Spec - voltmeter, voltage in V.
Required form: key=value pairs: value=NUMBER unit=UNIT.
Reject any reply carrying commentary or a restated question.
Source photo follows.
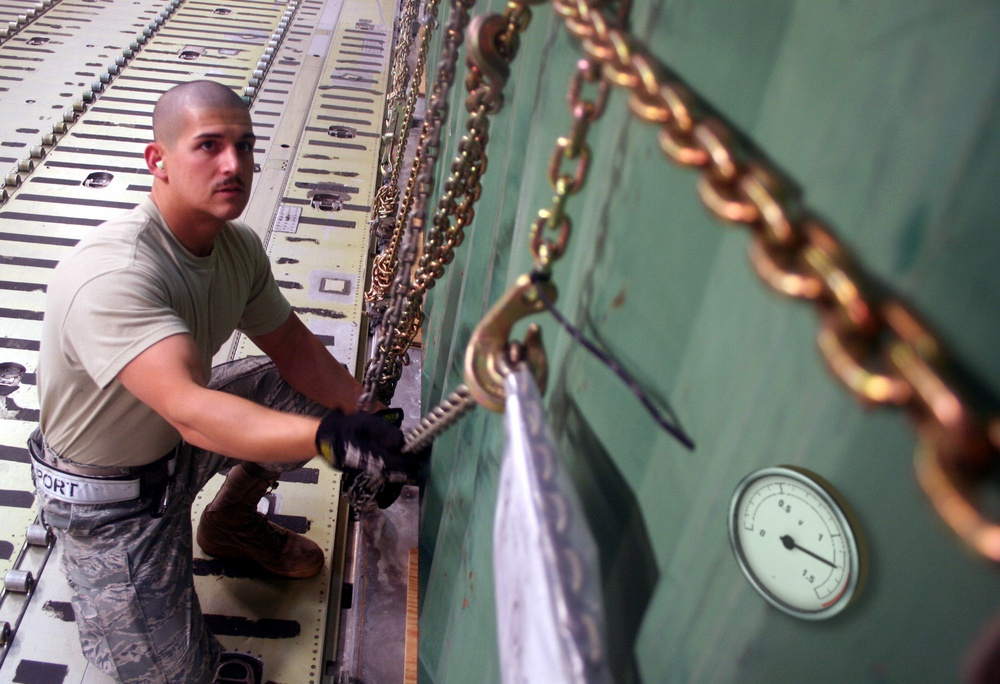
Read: value=1.2 unit=V
